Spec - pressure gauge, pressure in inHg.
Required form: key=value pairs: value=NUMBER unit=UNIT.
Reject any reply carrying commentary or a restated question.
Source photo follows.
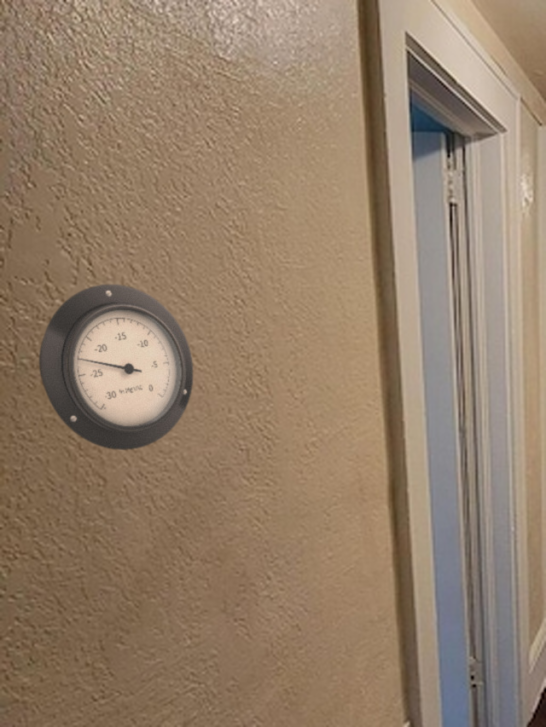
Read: value=-23 unit=inHg
